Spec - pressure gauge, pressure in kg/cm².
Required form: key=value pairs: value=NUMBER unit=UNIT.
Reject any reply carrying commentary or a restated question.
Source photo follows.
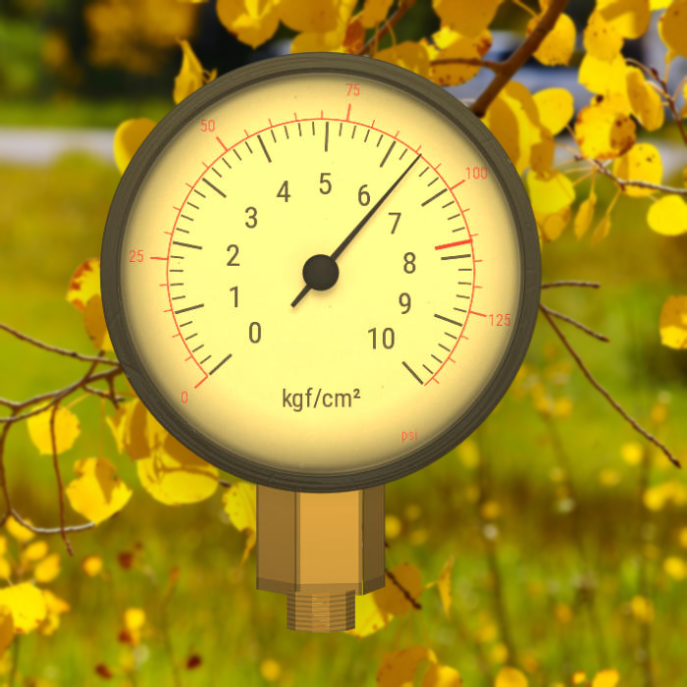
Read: value=6.4 unit=kg/cm²
